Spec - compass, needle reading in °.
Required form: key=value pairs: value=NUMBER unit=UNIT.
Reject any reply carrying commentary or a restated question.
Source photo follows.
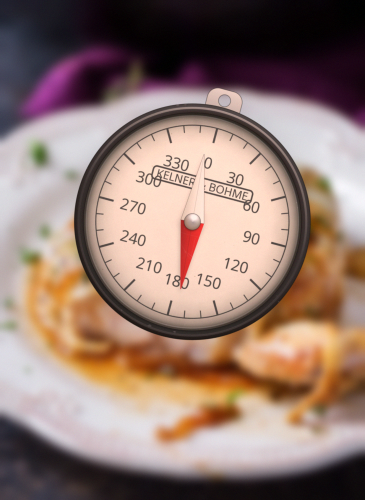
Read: value=175 unit=°
